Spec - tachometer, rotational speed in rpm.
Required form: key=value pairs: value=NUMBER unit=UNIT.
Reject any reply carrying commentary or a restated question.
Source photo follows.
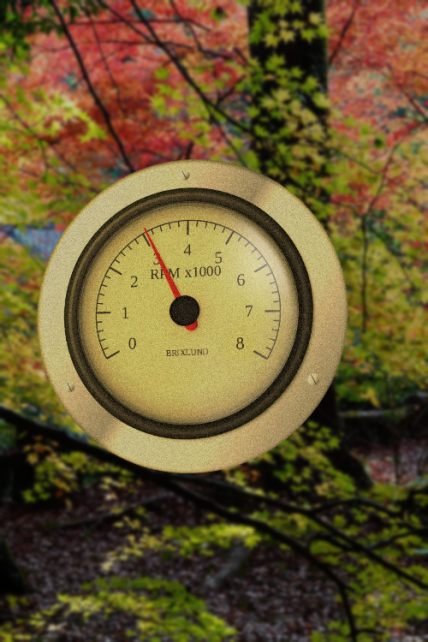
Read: value=3100 unit=rpm
